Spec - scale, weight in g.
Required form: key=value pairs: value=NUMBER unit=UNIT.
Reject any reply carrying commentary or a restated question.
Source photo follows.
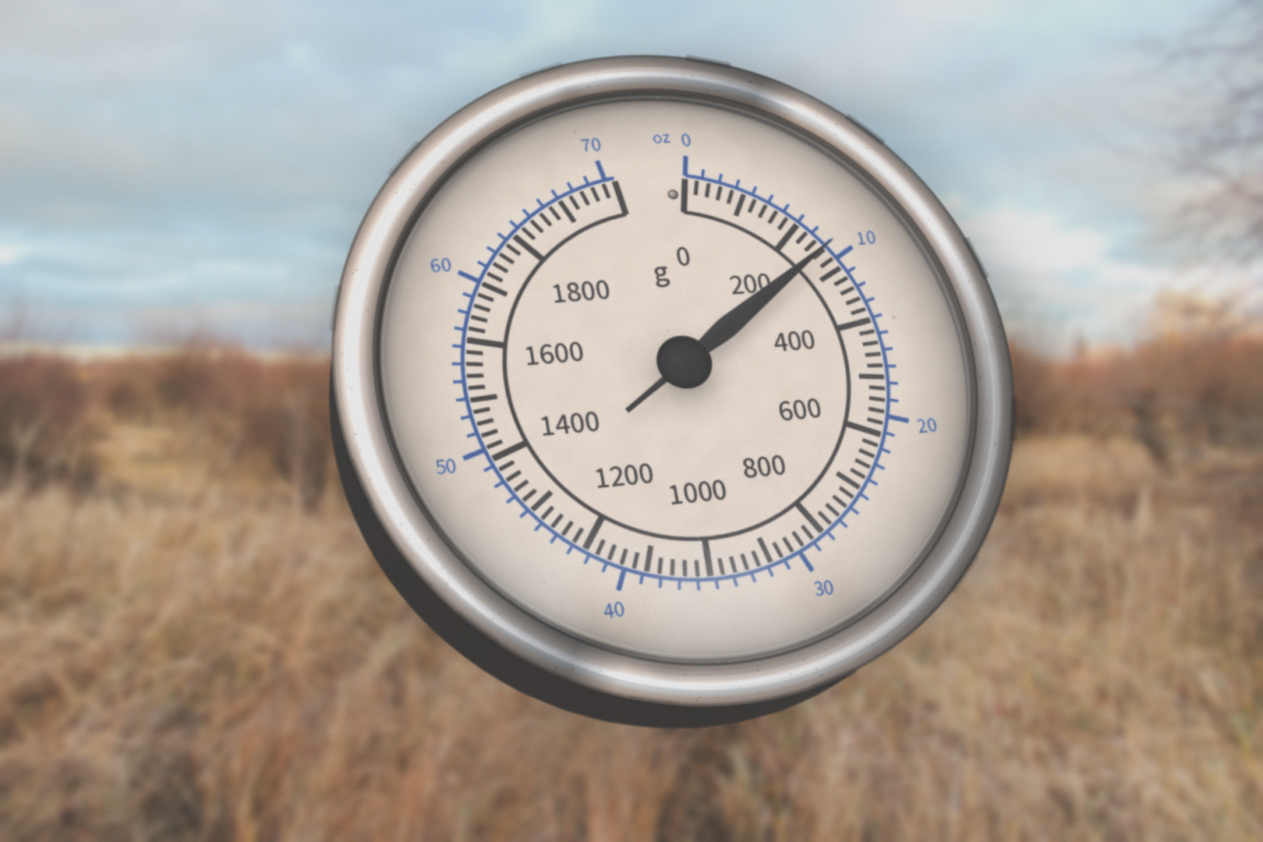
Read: value=260 unit=g
